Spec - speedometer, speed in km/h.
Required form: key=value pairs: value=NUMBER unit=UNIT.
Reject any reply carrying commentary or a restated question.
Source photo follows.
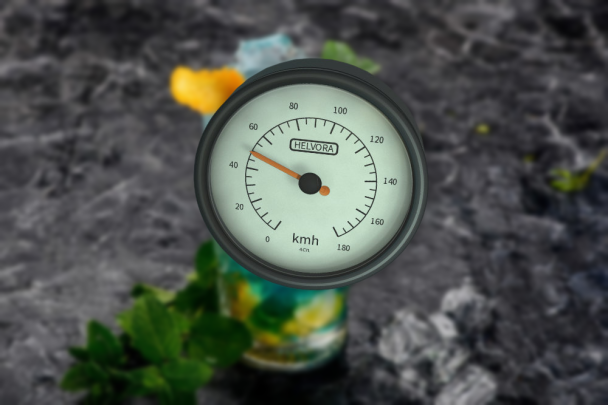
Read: value=50 unit=km/h
